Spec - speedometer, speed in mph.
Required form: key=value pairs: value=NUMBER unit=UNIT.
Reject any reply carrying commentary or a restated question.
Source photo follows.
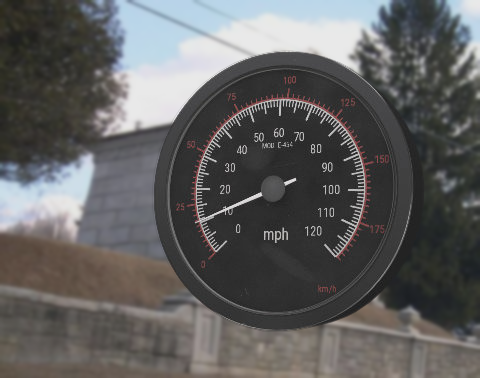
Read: value=10 unit=mph
